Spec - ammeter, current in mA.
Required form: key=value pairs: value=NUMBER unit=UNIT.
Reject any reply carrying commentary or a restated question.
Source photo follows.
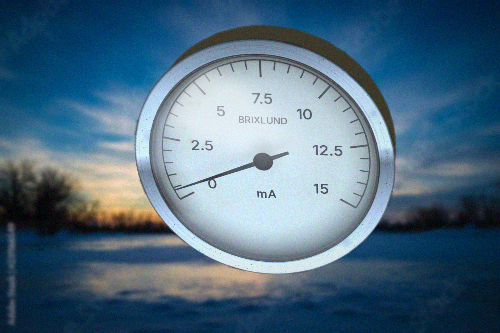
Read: value=0.5 unit=mA
